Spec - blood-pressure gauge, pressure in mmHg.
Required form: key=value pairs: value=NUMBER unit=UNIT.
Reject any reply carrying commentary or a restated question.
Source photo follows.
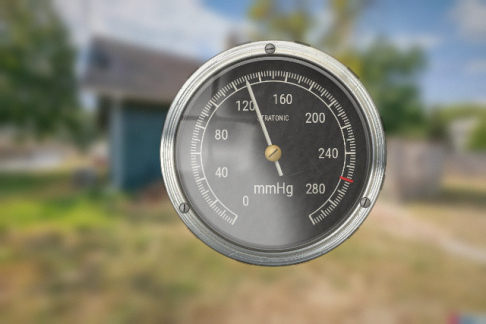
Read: value=130 unit=mmHg
